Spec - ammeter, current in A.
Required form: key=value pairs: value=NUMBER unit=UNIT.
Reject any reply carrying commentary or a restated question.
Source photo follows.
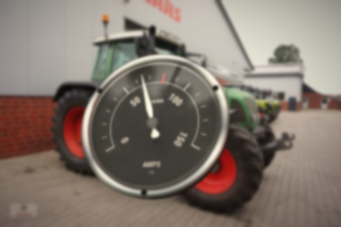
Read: value=65 unit=A
